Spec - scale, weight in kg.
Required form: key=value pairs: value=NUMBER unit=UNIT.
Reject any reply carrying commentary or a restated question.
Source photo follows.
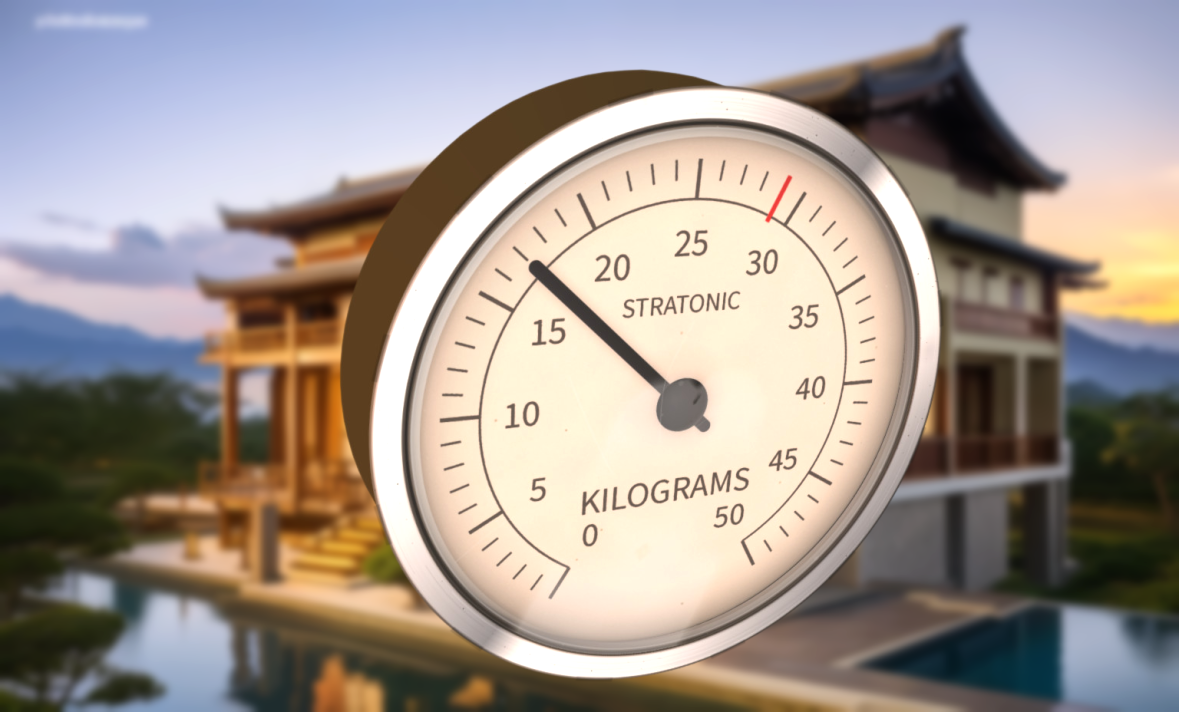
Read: value=17 unit=kg
